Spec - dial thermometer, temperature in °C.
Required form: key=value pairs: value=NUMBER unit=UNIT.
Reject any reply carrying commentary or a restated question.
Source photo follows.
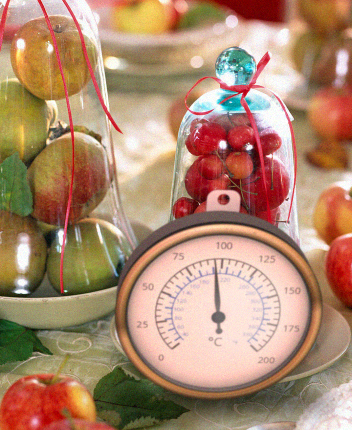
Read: value=95 unit=°C
